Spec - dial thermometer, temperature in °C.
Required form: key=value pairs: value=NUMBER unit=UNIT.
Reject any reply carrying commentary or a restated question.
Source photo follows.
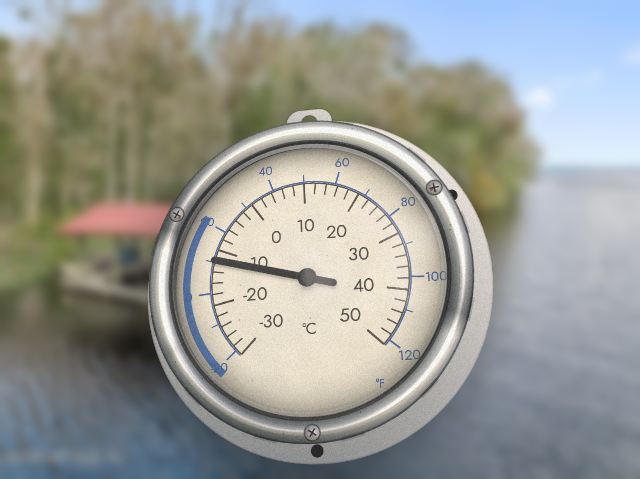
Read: value=-12 unit=°C
